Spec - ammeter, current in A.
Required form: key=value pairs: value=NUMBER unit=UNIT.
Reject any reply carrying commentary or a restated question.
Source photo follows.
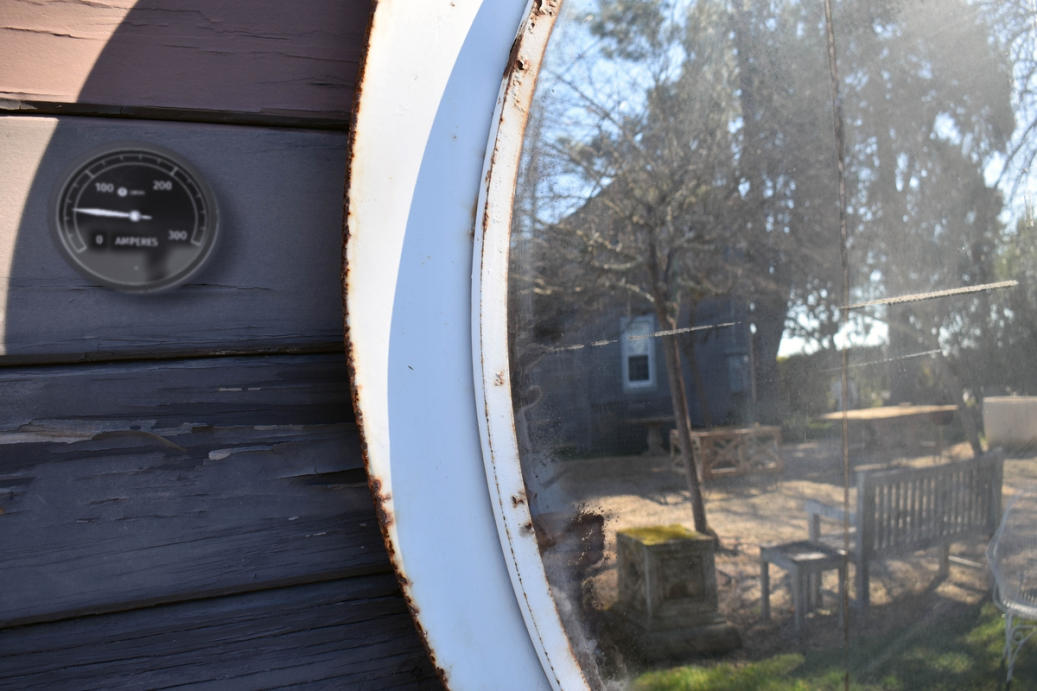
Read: value=50 unit=A
